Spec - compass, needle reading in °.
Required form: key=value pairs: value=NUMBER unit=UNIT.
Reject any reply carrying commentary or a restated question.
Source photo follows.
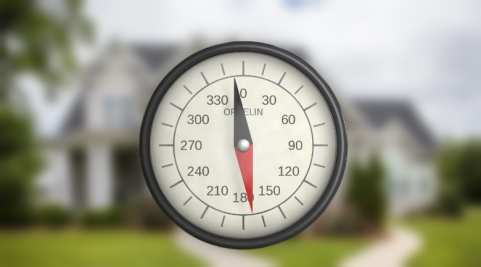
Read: value=172.5 unit=°
